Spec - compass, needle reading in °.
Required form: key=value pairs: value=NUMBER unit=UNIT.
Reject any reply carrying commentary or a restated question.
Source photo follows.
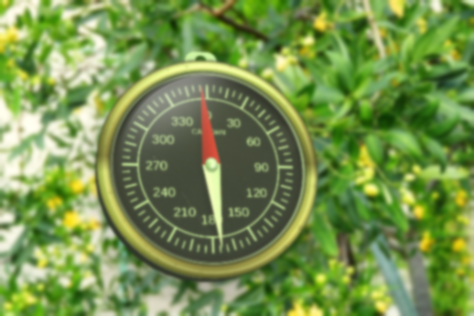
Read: value=355 unit=°
